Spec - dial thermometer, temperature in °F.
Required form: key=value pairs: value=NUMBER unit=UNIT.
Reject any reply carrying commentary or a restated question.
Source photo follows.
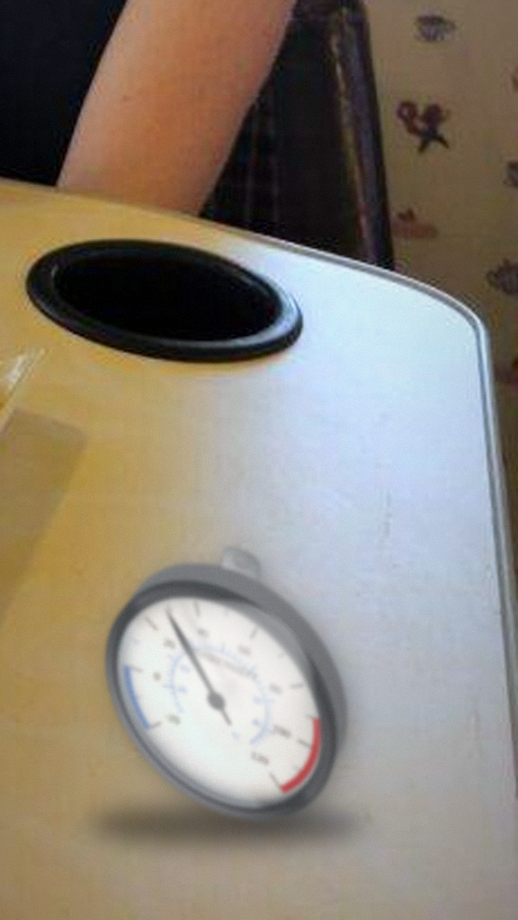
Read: value=30 unit=°F
